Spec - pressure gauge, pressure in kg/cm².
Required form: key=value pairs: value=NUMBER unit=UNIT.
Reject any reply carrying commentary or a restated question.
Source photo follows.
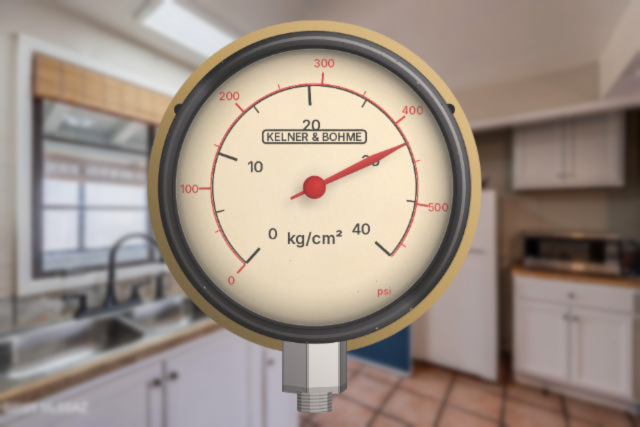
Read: value=30 unit=kg/cm²
